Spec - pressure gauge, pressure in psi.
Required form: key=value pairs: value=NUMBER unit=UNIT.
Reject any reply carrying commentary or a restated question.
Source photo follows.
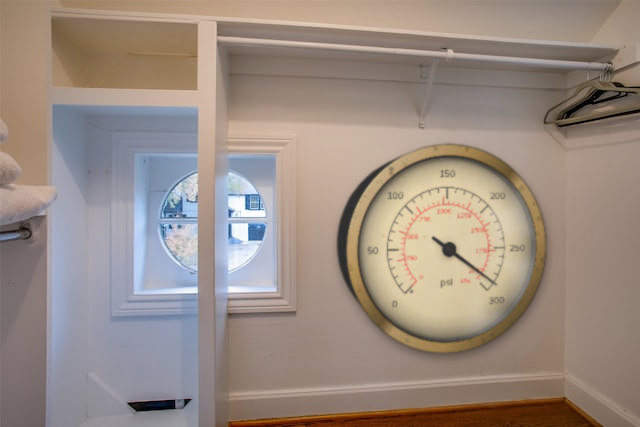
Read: value=290 unit=psi
